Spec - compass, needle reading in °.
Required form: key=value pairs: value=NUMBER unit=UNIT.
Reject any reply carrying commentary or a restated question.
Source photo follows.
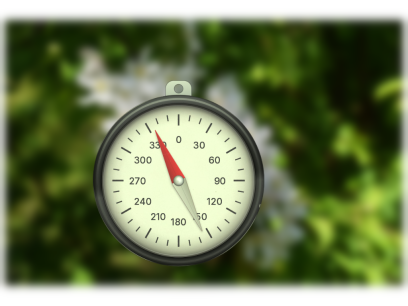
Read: value=335 unit=°
